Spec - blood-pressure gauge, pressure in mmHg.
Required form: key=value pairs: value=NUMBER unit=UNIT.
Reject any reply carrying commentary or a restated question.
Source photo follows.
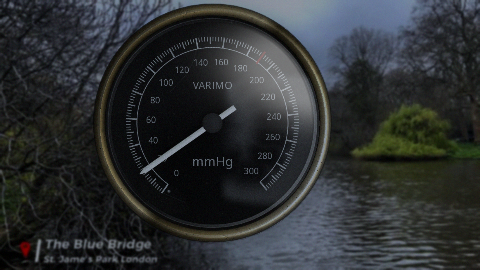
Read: value=20 unit=mmHg
